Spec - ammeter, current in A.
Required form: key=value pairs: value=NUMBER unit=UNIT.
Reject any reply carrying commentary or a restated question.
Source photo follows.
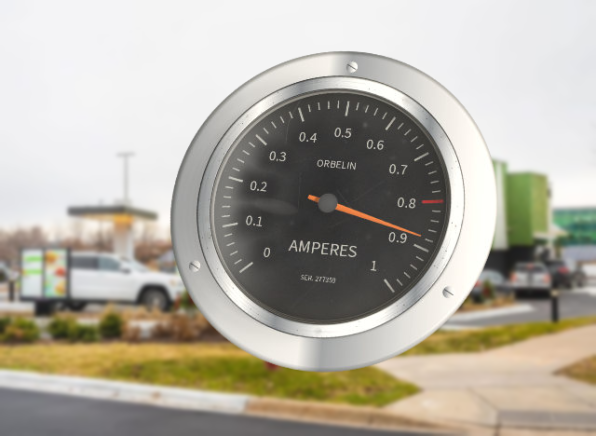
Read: value=0.88 unit=A
